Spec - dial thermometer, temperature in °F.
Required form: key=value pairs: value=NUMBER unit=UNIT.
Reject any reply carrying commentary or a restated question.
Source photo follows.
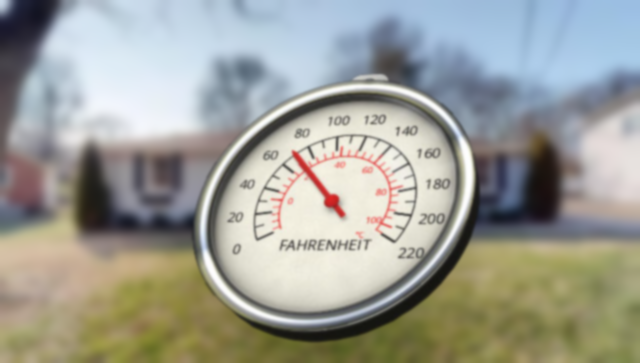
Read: value=70 unit=°F
